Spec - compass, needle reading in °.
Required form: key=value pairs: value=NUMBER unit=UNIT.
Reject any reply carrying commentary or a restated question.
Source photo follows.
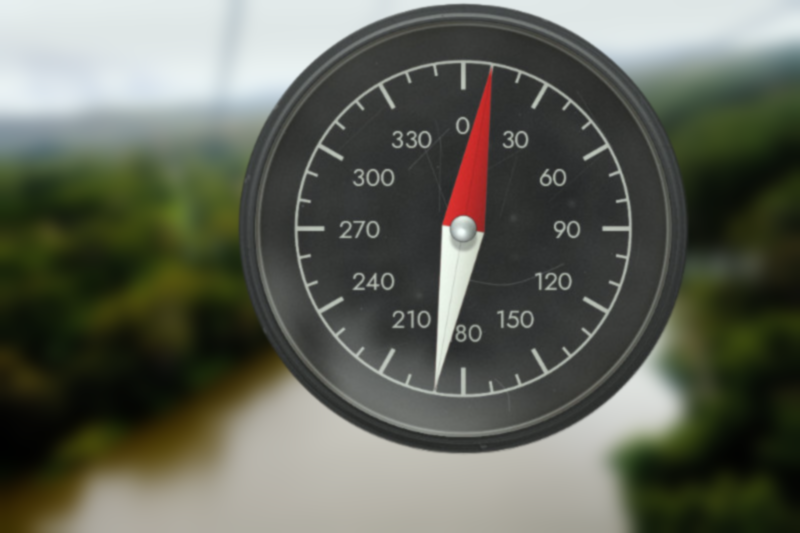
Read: value=10 unit=°
